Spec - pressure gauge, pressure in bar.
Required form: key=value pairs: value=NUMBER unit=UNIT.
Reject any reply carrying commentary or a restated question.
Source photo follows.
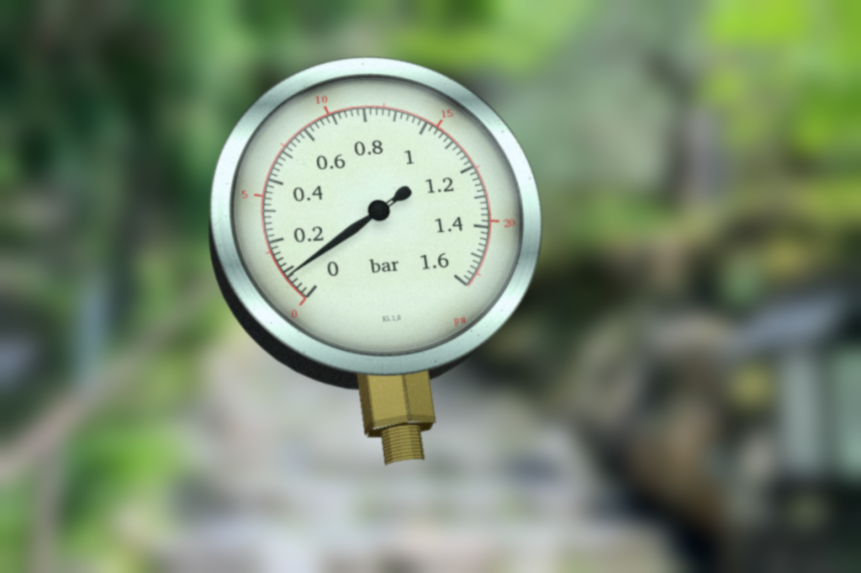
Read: value=0.08 unit=bar
